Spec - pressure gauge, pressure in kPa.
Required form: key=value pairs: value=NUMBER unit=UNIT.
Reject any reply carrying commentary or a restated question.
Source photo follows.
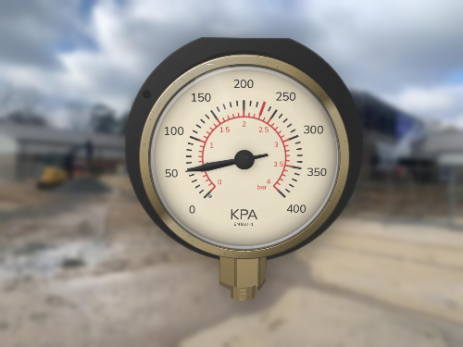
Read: value=50 unit=kPa
